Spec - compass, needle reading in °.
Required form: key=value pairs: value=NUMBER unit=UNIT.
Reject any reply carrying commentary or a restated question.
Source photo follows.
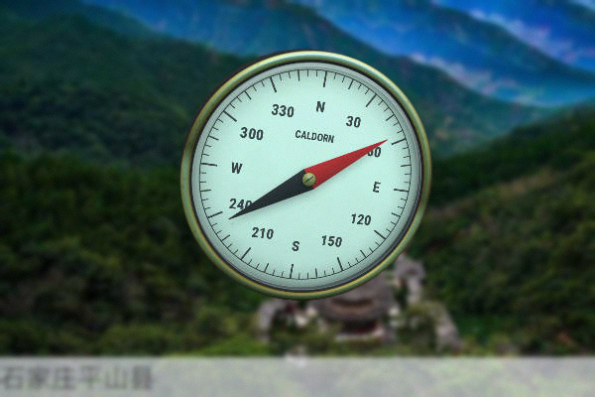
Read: value=55 unit=°
